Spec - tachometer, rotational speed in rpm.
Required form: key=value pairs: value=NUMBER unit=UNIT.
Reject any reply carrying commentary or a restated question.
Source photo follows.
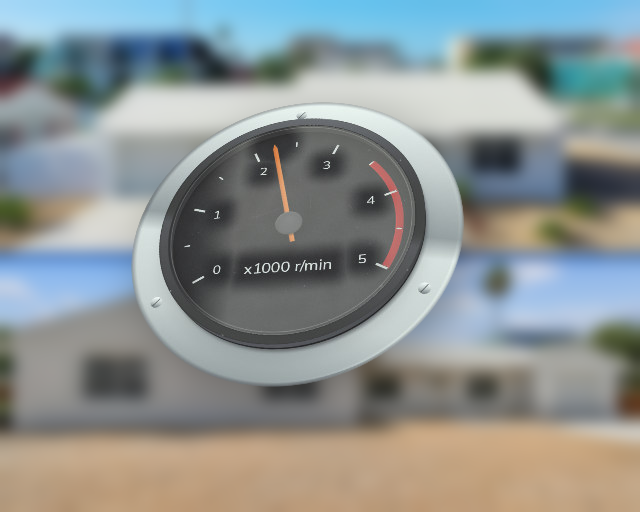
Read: value=2250 unit=rpm
